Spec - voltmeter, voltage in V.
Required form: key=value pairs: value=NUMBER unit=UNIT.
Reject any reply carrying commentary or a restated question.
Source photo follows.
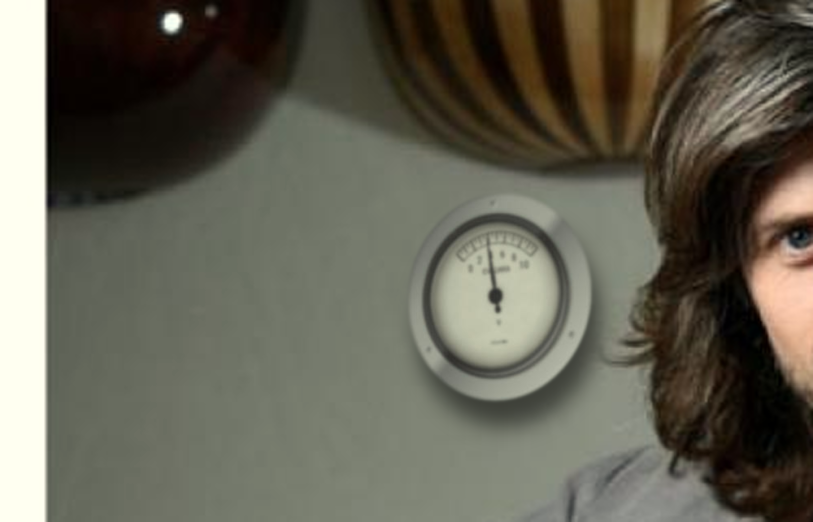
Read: value=4 unit=V
